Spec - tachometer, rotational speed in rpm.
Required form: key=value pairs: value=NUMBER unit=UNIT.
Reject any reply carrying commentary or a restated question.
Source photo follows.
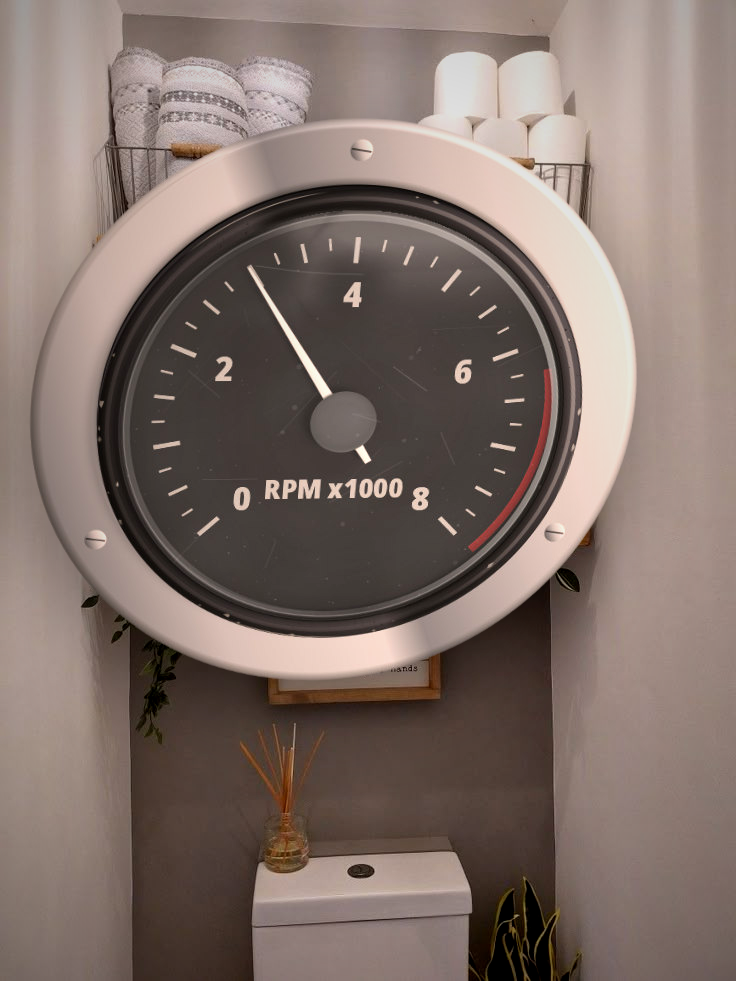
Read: value=3000 unit=rpm
